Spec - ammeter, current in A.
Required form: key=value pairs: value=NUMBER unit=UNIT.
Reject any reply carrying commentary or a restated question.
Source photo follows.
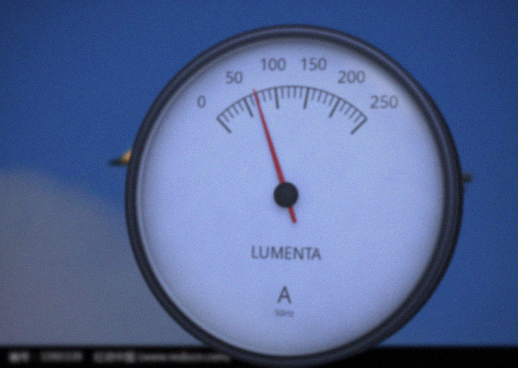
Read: value=70 unit=A
